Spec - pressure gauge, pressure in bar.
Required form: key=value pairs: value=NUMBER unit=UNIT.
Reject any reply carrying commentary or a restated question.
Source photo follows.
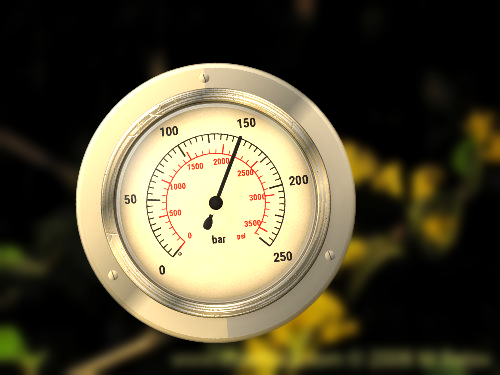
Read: value=150 unit=bar
